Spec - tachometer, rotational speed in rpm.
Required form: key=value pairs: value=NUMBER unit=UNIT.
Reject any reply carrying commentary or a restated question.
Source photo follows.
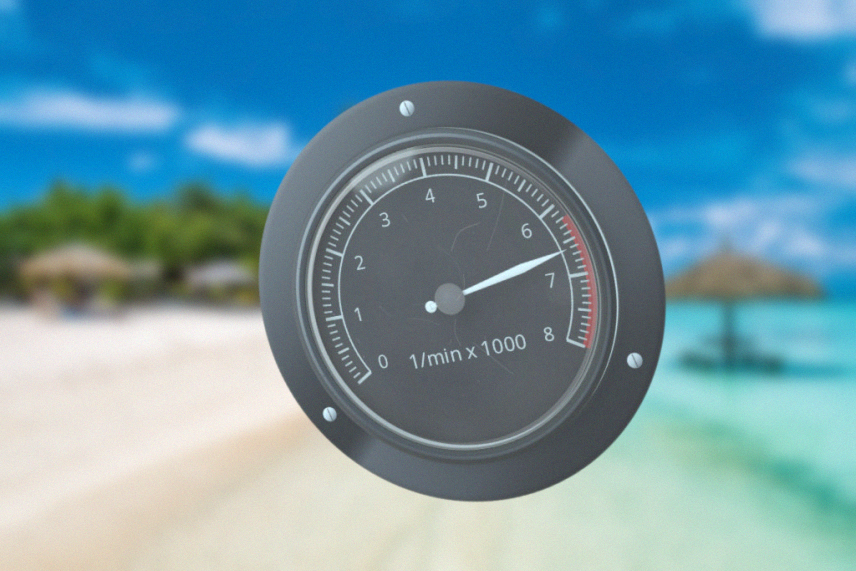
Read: value=6600 unit=rpm
